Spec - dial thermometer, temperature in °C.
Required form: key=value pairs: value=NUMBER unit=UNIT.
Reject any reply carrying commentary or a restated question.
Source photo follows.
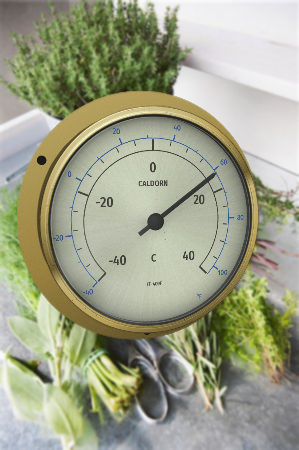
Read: value=16 unit=°C
